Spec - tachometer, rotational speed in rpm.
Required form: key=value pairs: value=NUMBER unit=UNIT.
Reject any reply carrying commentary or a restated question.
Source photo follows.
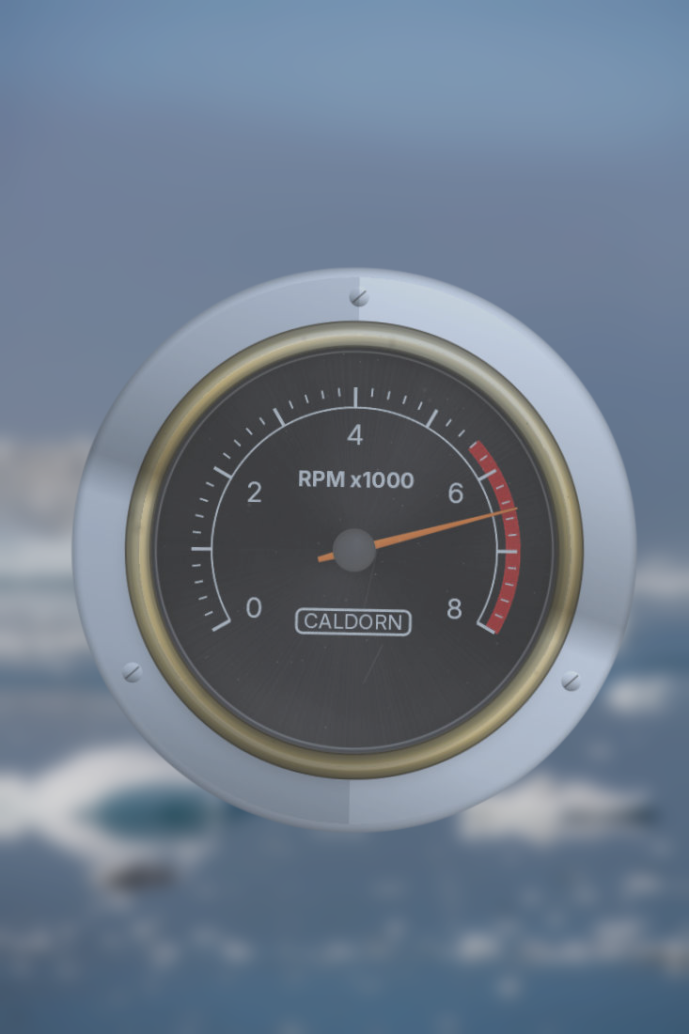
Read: value=6500 unit=rpm
